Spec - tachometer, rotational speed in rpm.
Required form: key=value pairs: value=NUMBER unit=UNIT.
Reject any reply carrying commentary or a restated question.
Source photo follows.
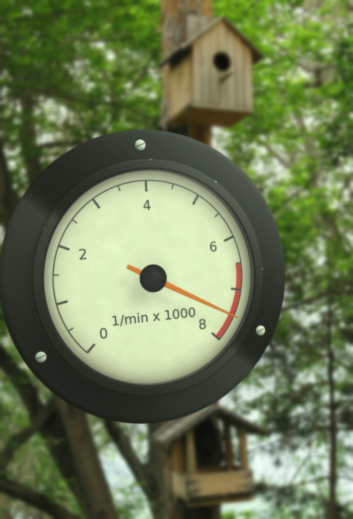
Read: value=7500 unit=rpm
